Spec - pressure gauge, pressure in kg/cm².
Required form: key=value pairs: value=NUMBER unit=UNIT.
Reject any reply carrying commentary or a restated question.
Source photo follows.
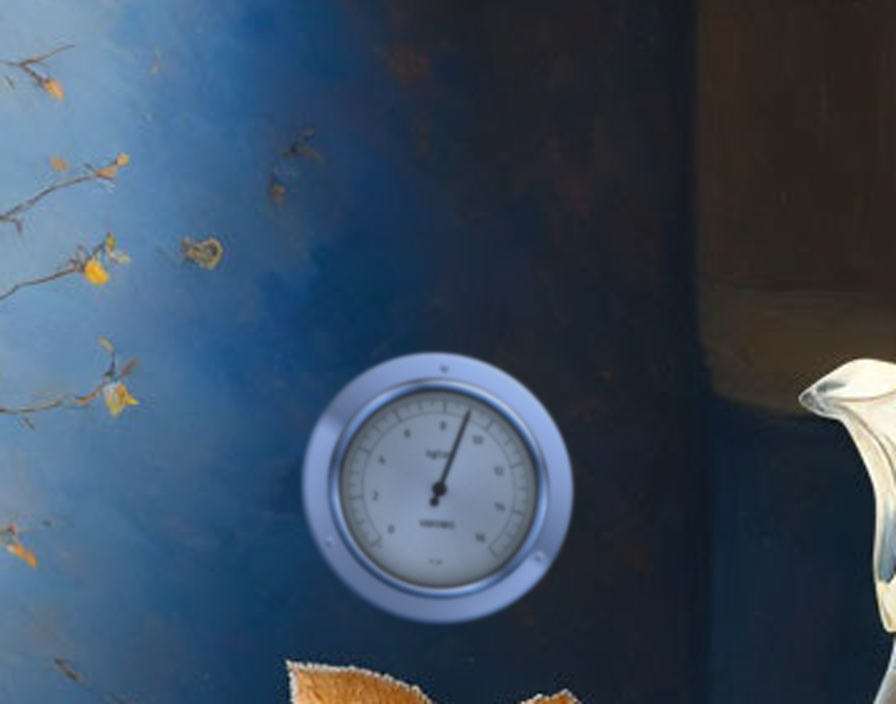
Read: value=9 unit=kg/cm²
